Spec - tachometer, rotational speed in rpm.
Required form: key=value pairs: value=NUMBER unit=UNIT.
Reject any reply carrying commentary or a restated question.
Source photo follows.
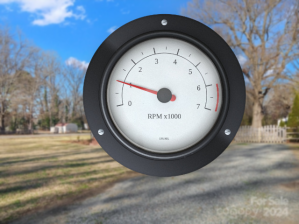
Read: value=1000 unit=rpm
